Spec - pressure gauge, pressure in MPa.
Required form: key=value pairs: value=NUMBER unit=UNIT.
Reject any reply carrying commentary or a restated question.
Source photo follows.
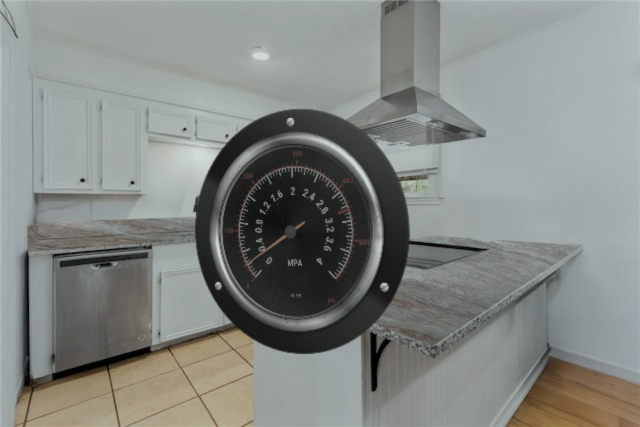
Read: value=0.2 unit=MPa
